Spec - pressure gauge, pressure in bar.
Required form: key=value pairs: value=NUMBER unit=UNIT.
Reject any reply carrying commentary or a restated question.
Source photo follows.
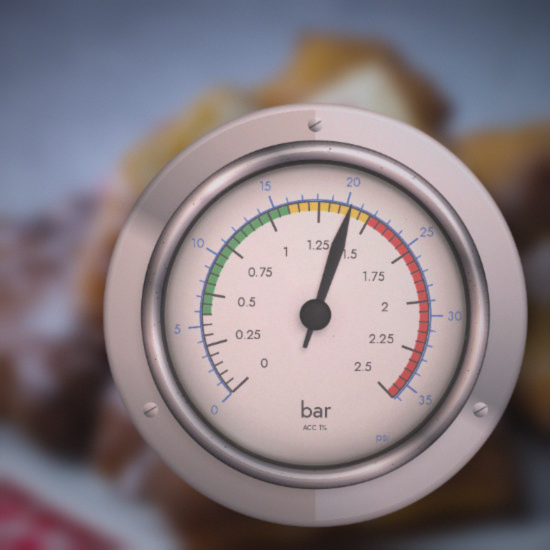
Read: value=1.4 unit=bar
